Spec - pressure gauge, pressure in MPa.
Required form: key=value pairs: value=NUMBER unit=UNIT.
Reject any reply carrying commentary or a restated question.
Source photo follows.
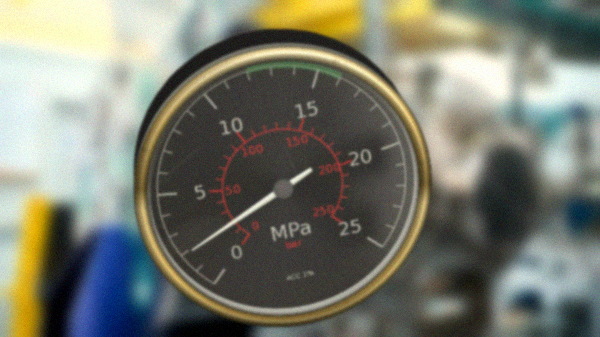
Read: value=2 unit=MPa
